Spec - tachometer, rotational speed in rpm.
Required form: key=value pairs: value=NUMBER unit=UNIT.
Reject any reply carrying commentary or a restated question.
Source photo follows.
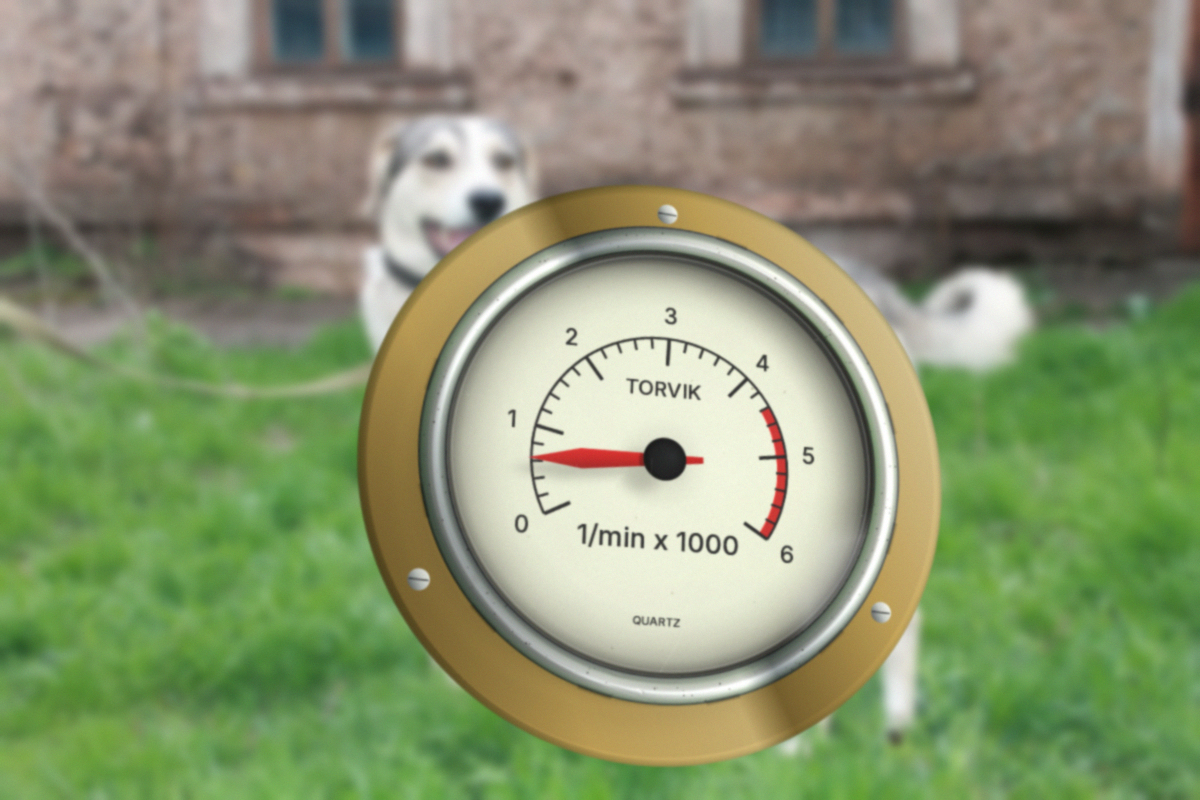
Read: value=600 unit=rpm
